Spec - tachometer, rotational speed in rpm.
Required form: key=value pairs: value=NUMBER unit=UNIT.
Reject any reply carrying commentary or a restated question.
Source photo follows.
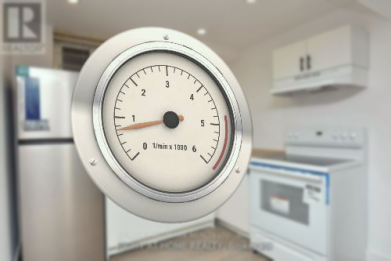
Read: value=700 unit=rpm
